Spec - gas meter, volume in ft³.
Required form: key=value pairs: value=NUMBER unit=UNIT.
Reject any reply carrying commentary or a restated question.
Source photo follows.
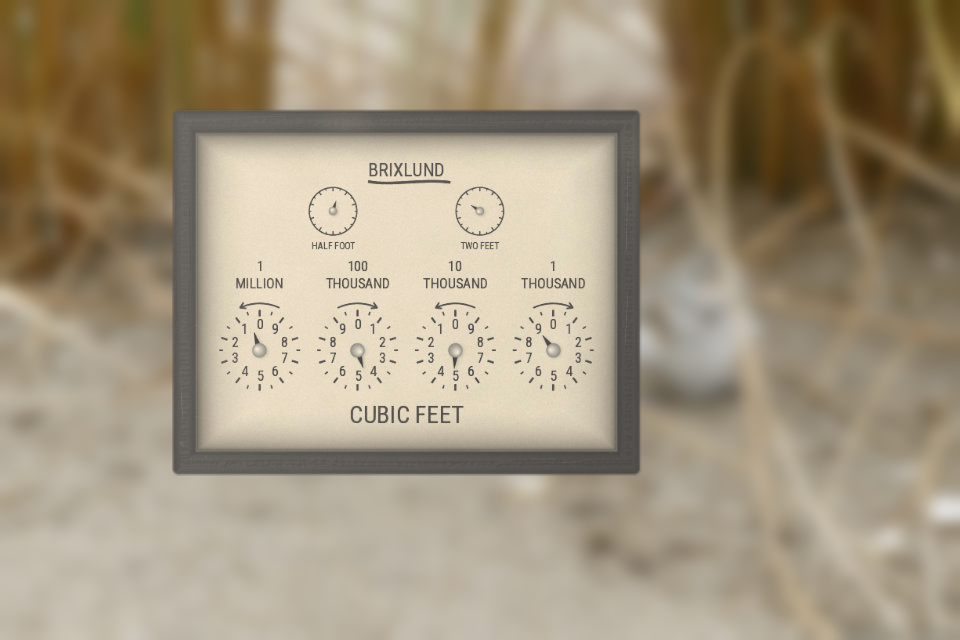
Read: value=44900 unit=ft³
